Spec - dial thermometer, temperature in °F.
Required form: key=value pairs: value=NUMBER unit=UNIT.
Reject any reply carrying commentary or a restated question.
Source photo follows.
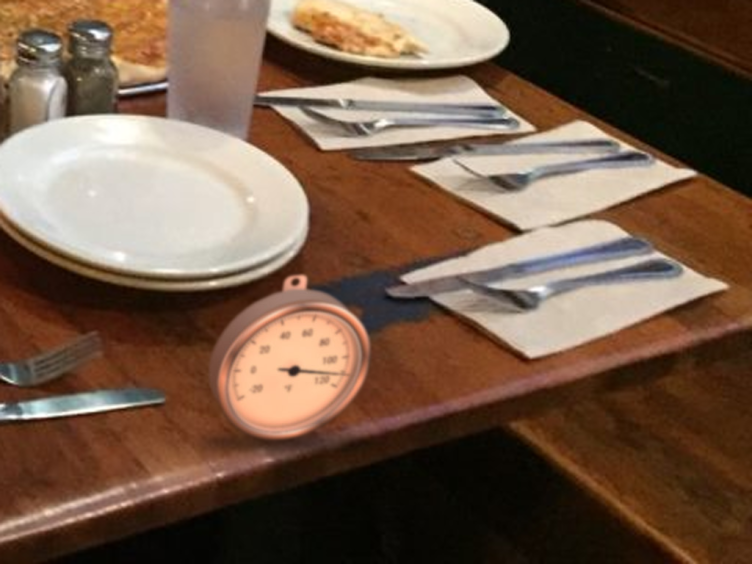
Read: value=110 unit=°F
